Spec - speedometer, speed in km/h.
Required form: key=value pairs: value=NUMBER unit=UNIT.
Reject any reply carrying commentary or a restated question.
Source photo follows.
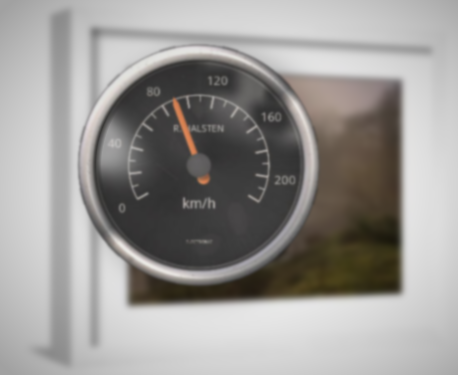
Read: value=90 unit=km/h
